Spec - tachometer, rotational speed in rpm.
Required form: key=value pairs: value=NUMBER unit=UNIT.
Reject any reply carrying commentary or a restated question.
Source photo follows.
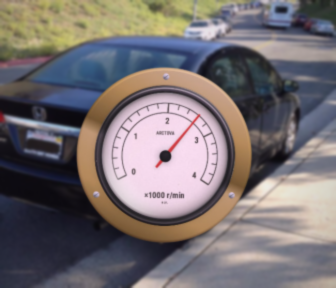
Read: value=2600 unit=rpm
